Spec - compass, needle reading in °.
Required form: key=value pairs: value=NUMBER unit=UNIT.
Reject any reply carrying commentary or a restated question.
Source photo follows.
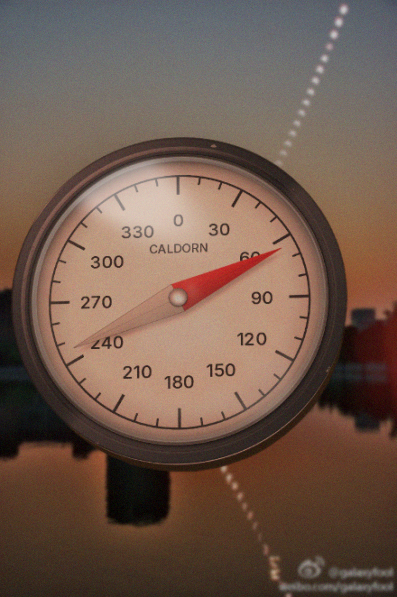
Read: value=65 unit=°
